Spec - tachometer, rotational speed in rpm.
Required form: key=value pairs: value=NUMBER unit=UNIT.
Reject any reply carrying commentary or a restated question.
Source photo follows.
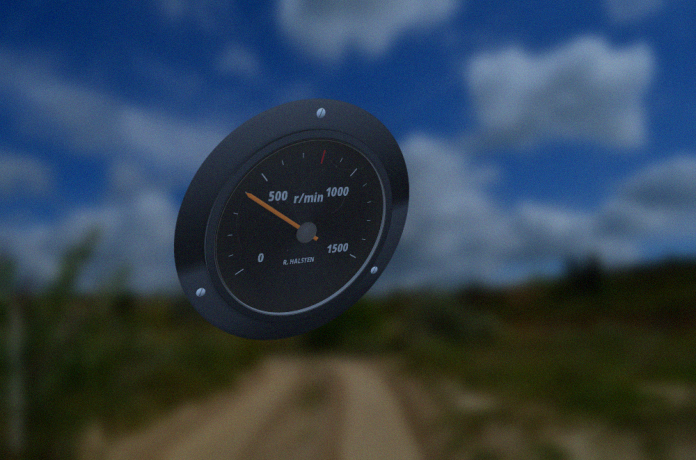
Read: value=400 unit=rpm
